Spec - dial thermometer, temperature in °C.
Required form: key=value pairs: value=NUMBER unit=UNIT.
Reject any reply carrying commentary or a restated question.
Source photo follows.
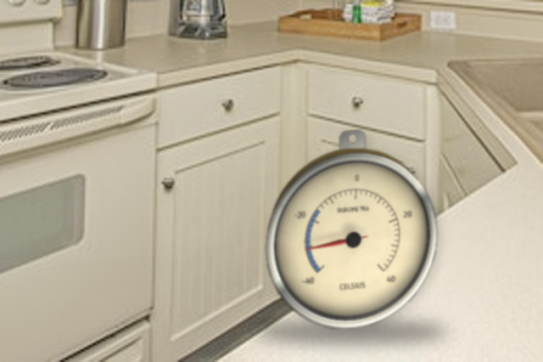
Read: value=-30 unit=°C
